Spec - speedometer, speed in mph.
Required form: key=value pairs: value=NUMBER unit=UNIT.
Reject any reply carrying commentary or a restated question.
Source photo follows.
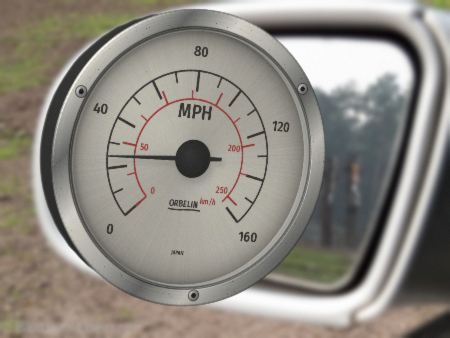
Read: value=25 unit=mph
